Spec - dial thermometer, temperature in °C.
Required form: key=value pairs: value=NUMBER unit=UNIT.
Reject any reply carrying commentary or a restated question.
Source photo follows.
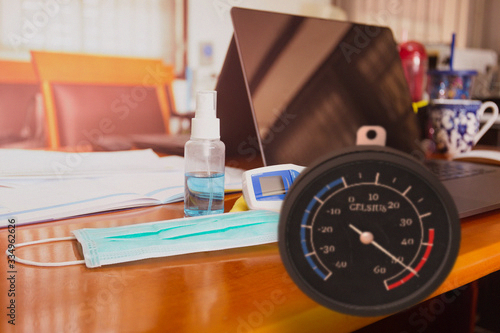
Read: value=50 unit=°C
